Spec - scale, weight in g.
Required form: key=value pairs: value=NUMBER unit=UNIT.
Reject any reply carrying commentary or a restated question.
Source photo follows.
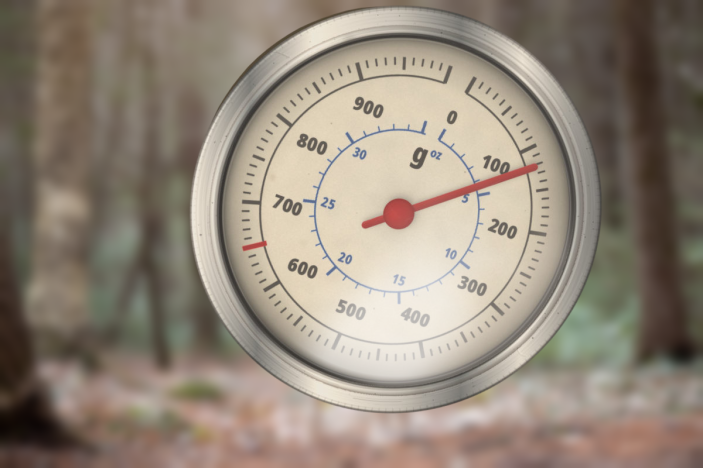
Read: value=120 unit=g
